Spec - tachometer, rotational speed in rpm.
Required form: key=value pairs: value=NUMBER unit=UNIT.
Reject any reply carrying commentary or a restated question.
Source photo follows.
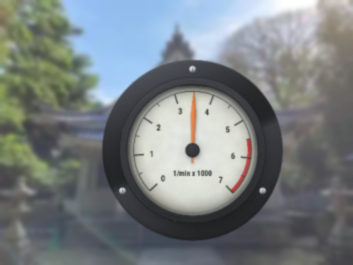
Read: value=3500 unit=rpm
